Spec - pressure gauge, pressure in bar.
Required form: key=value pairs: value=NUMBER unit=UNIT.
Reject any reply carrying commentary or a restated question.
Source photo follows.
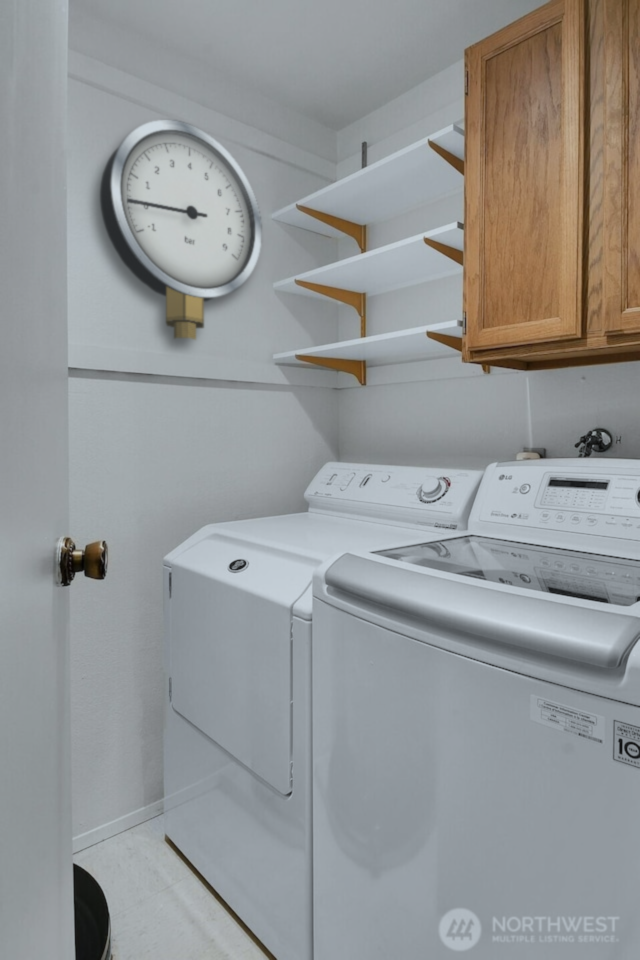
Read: value=0 unit=bar
